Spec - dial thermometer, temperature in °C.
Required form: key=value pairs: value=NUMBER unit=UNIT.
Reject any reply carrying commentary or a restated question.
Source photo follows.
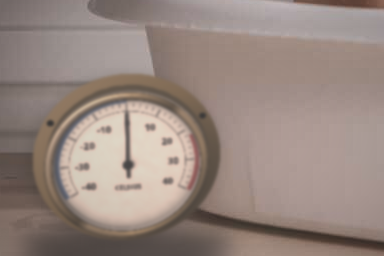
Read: value=0 unit=°C
